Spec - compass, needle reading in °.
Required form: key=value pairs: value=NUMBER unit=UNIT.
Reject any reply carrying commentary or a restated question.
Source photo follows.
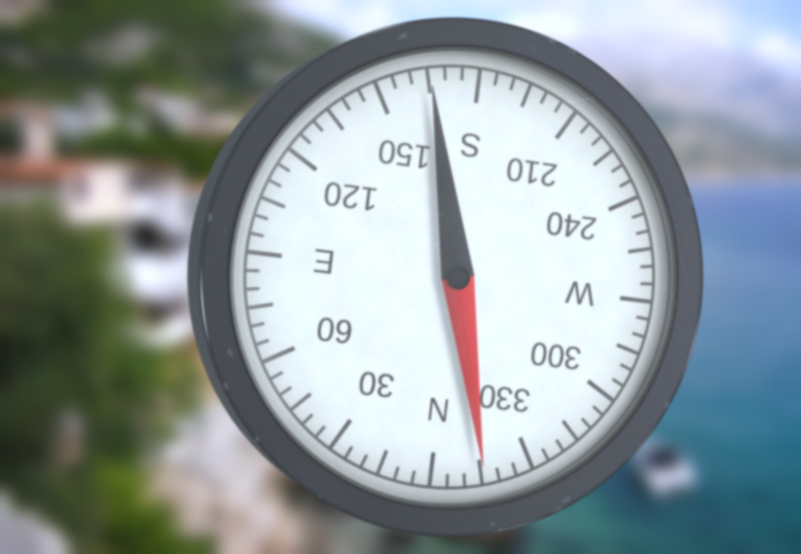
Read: value=345 unit=°
